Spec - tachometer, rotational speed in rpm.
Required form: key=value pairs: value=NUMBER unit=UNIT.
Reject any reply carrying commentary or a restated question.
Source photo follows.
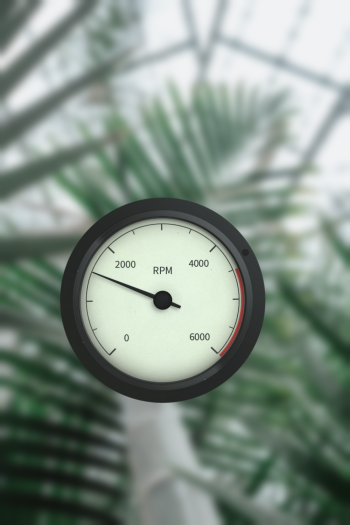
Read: value=1500 unit=rpm
